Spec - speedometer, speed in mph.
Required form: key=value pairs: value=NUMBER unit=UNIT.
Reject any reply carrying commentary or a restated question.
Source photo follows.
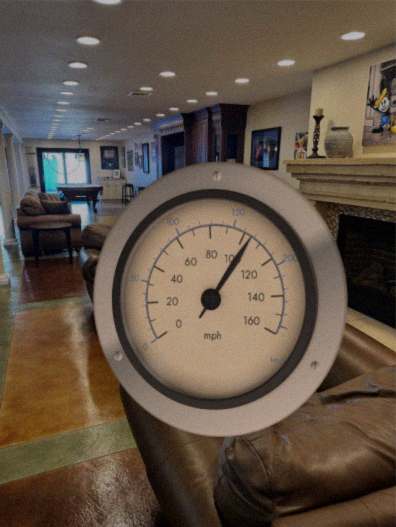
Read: value=105 unit=mph
